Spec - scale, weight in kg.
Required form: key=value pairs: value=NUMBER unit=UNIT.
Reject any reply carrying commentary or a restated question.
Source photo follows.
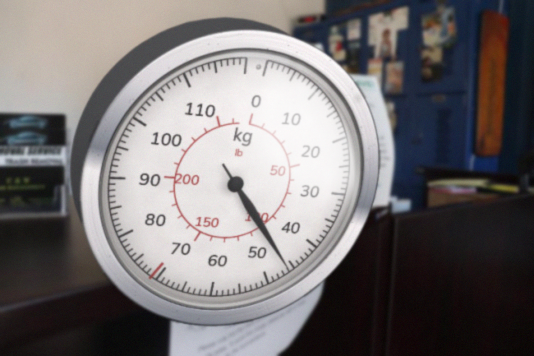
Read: value=46 unit=kg
